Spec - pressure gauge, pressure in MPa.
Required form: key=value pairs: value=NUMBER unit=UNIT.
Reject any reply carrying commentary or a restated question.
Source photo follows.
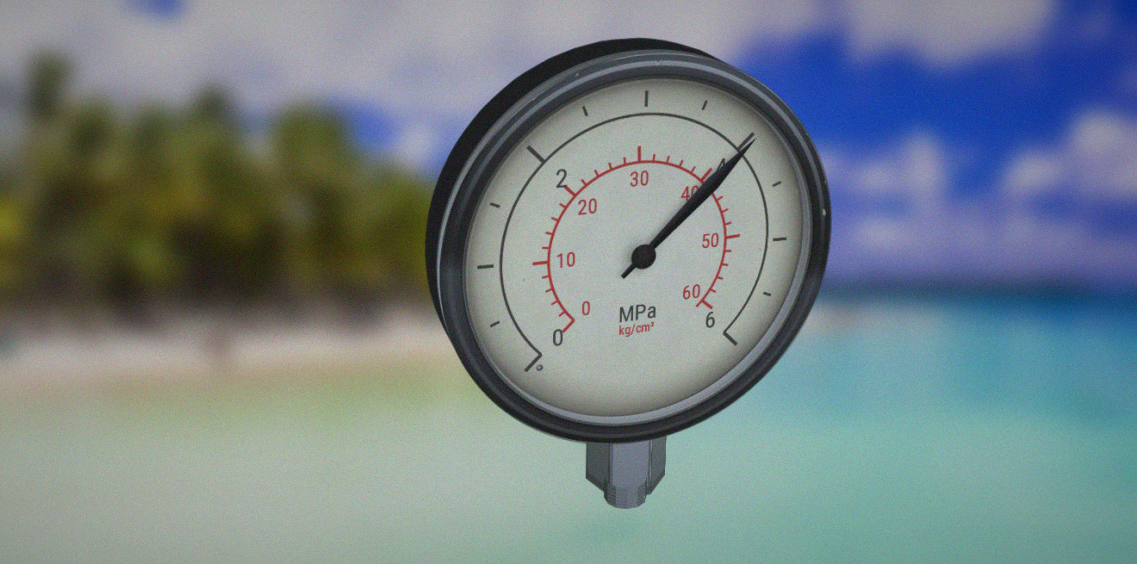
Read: value=4 unit=MPa
